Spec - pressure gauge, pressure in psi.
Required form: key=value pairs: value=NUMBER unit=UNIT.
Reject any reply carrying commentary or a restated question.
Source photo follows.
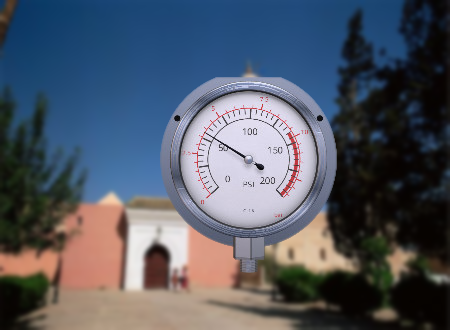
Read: value=55 unit=psi
